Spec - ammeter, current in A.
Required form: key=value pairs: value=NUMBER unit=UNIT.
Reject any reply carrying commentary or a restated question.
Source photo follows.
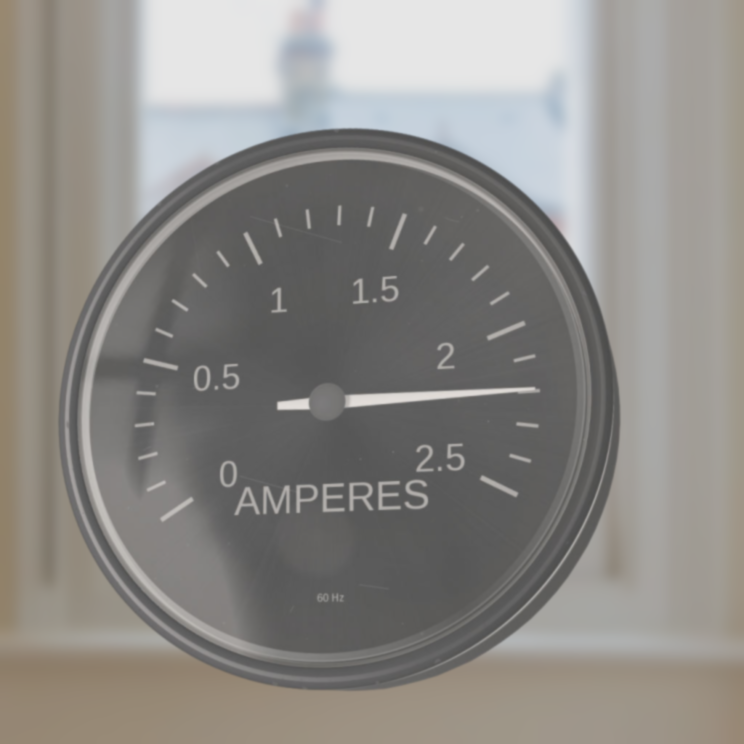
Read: value=2.2 unit=A
